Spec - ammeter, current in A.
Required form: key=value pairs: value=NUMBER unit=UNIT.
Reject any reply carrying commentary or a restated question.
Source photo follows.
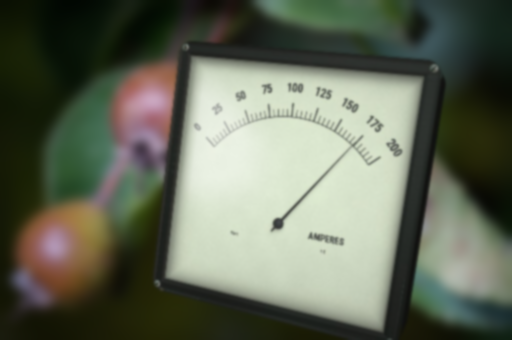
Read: value=175 unit=A
